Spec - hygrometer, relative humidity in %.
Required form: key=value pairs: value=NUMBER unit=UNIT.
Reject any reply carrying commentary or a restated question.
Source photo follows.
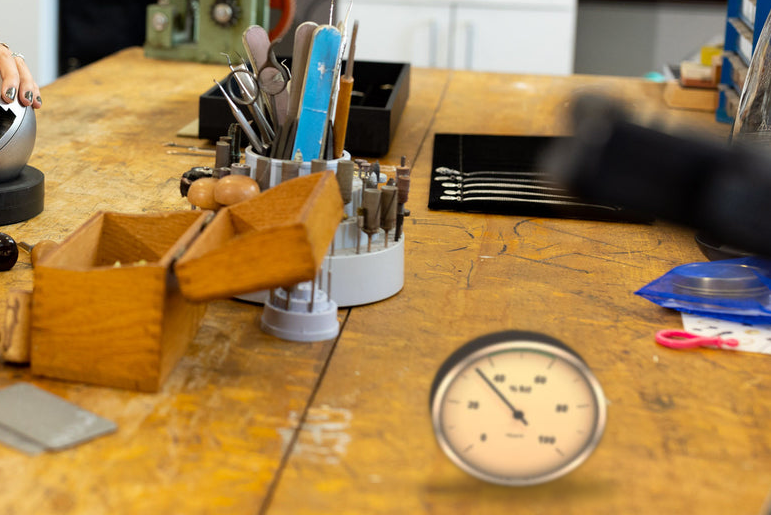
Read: value=35 unit=%
